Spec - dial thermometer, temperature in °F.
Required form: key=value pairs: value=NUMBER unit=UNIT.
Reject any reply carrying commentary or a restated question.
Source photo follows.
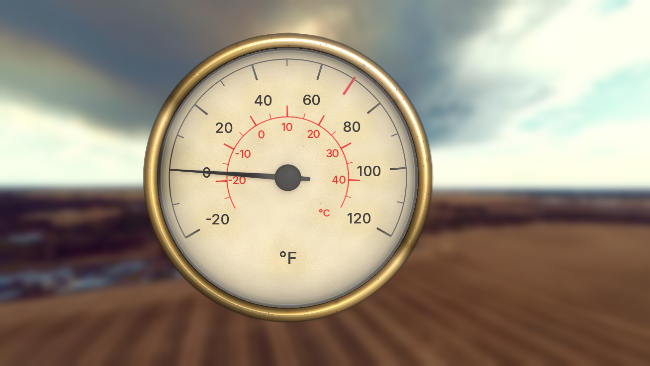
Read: value=0 unit=°F
